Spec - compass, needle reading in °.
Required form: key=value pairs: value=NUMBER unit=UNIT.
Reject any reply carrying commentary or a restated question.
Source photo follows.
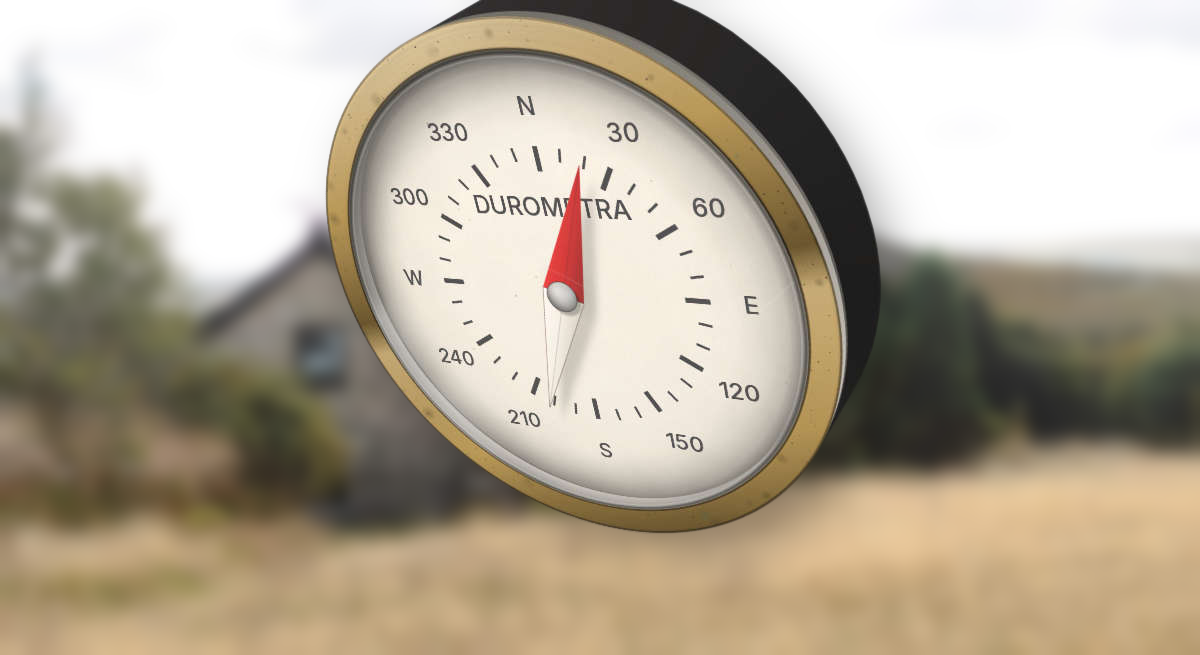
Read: value=20 unit=°
